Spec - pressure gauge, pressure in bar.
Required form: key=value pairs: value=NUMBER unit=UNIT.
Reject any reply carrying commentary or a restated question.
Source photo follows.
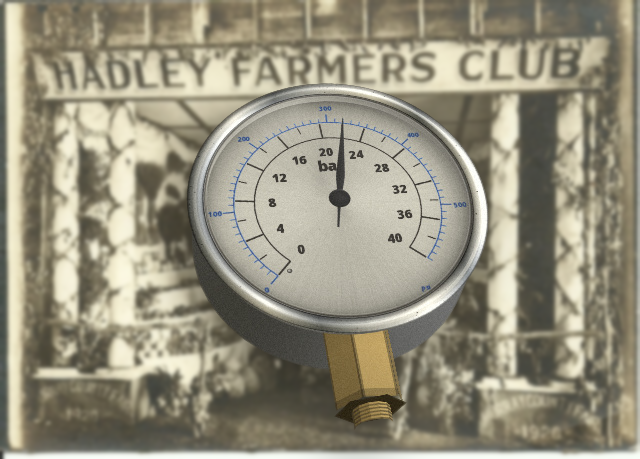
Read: value=22 unit=bar
